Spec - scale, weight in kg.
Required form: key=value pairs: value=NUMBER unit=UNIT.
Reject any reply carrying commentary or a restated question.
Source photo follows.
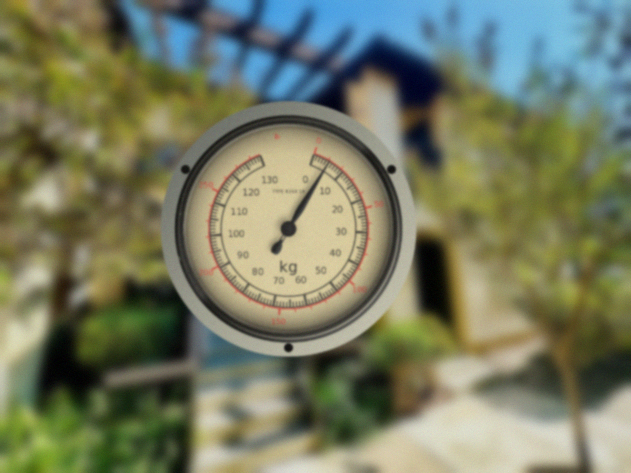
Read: value=5 unit=kg
